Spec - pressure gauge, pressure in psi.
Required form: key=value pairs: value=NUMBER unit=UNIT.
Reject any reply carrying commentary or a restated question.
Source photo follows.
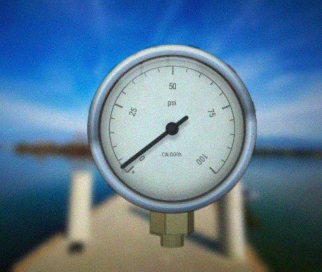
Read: value=2.5 unit=psi
